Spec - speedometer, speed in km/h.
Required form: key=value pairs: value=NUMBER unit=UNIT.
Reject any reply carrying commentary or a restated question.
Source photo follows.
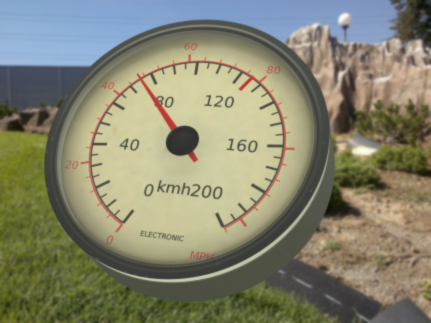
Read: value=75 unit=km/h
